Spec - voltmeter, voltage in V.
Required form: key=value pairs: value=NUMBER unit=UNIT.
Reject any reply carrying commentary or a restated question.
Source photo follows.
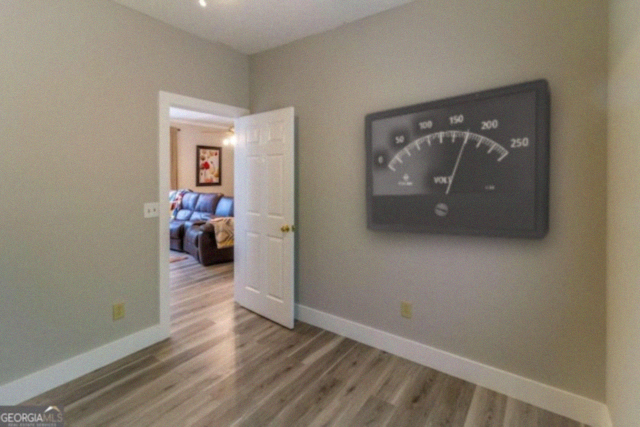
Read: value=175 unit=V
